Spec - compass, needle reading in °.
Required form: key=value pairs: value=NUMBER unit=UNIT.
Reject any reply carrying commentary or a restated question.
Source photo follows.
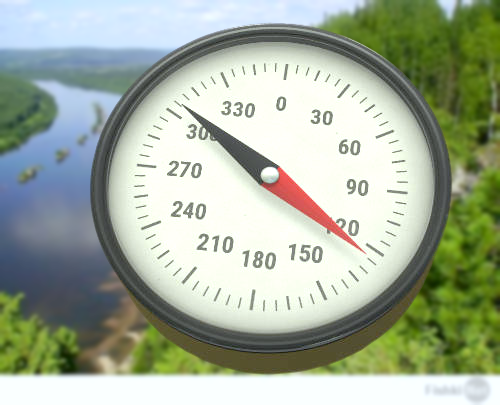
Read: value=125 unit=°
